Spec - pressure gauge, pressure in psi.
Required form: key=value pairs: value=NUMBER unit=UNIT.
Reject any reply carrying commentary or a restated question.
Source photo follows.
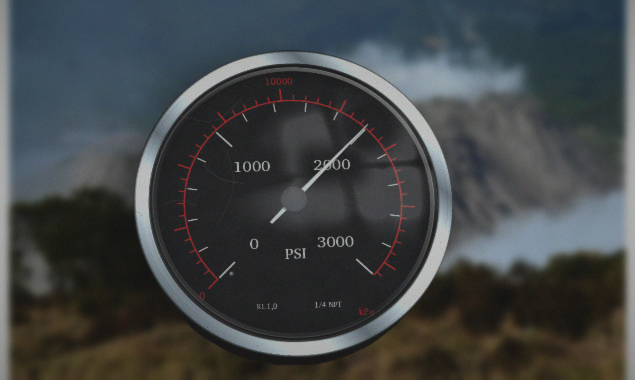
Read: value=2000 unit=psi
